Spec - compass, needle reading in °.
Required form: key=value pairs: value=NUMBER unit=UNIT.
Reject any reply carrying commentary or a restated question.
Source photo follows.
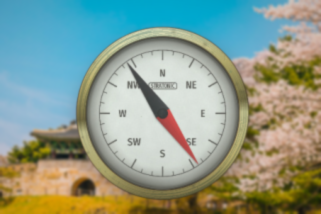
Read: value=145 unit=°
